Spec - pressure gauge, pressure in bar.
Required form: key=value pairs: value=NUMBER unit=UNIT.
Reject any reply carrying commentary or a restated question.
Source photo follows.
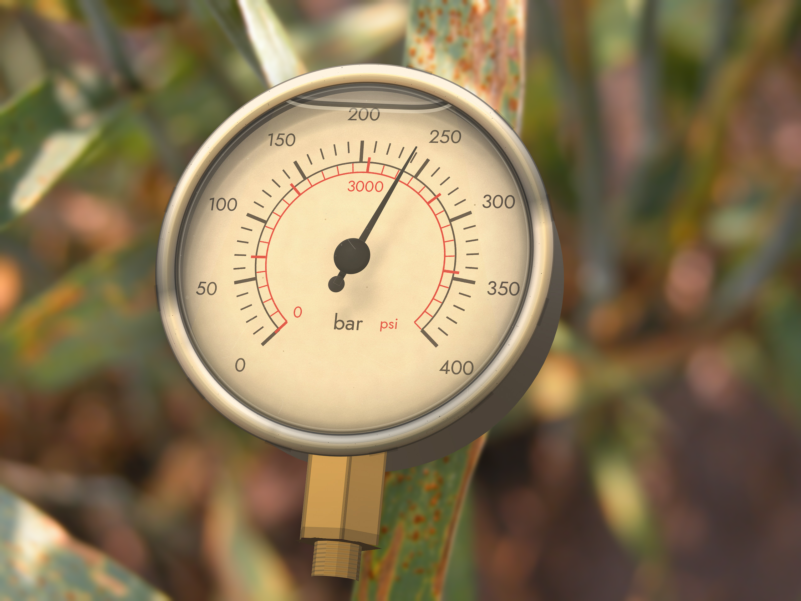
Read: value=240 unit=bar
